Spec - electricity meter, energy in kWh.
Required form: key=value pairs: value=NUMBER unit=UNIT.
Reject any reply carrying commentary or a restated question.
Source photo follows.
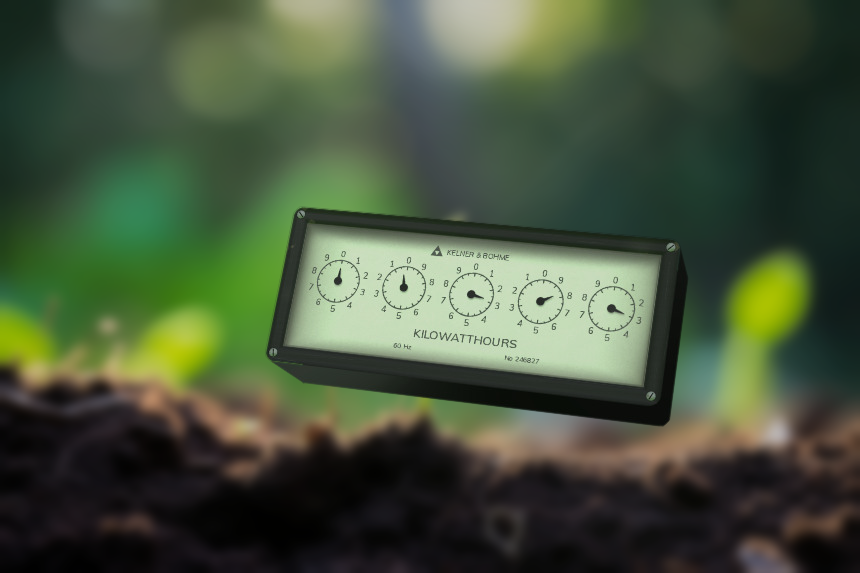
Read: value=283 unit=kWh
